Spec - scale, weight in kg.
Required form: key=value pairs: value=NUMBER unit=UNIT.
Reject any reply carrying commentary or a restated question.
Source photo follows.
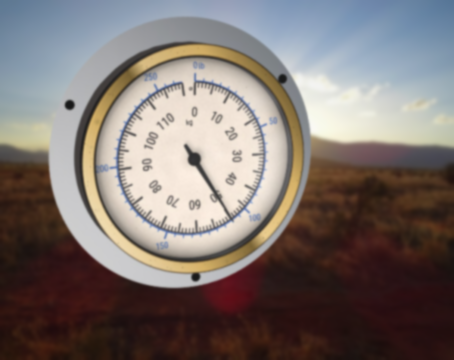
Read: value=50 unit=kg
